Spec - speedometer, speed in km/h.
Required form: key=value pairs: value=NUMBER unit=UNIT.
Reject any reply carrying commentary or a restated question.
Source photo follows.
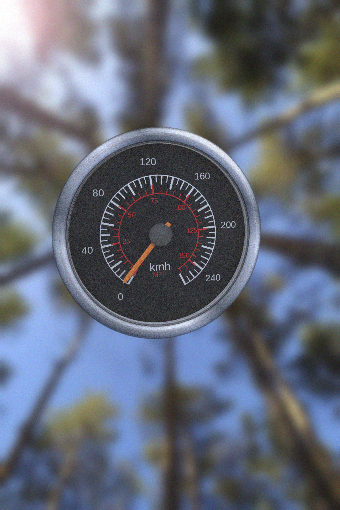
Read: value=5 unit=km/h
